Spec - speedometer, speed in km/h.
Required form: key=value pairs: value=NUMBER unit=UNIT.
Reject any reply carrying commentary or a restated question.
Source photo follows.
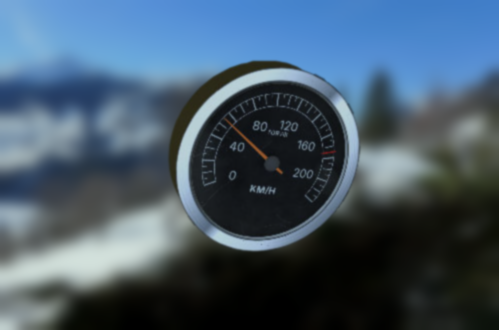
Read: value=55 unit=km/h
